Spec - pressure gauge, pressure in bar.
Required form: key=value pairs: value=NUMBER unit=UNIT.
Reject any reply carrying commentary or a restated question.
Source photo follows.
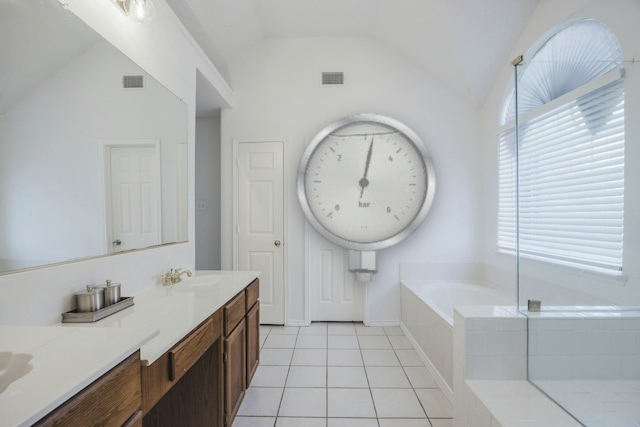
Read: value=3.2 unit=bar
